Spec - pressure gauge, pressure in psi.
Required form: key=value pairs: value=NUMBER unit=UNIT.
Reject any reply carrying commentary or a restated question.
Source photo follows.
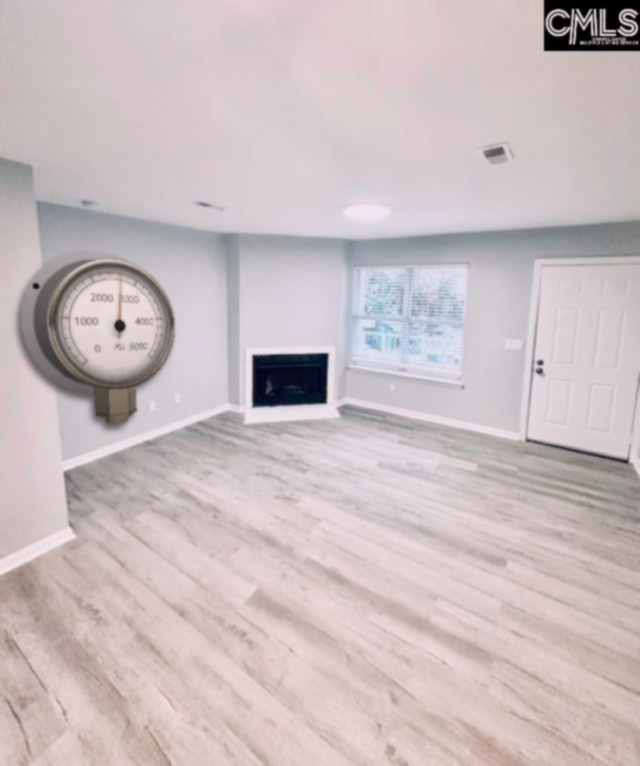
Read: value=2600 unit=psi
